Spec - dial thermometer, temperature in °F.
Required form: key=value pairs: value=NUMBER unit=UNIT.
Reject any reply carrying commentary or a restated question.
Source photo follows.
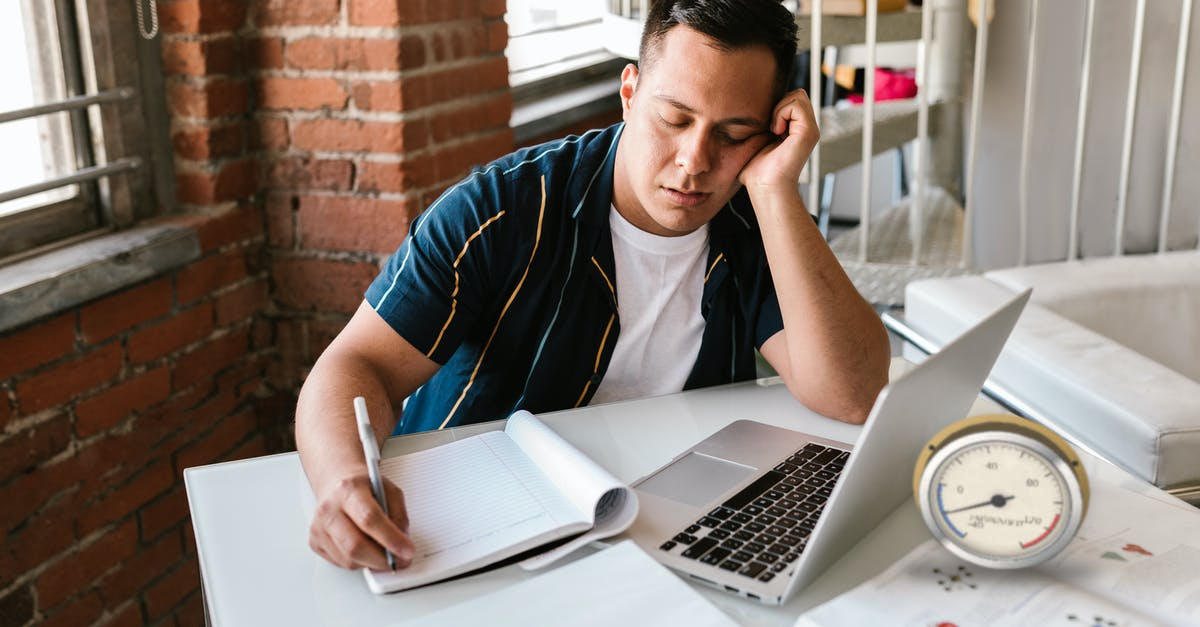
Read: value=-20 unit=°F
